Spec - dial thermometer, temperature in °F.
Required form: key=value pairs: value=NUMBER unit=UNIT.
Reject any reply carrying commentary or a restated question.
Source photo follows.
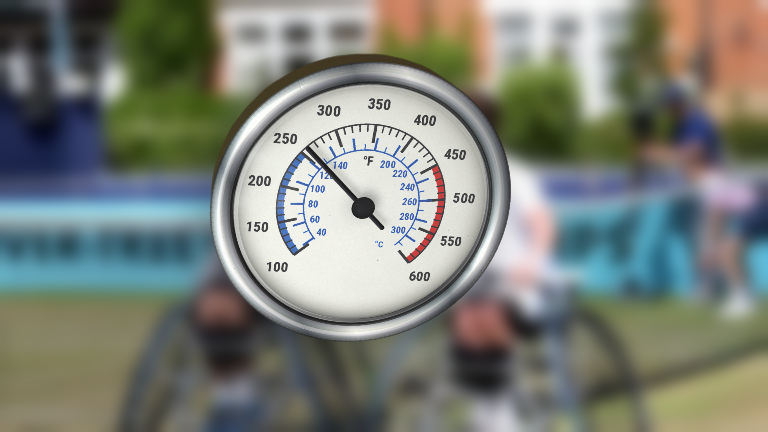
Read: value=260 unit=°F
